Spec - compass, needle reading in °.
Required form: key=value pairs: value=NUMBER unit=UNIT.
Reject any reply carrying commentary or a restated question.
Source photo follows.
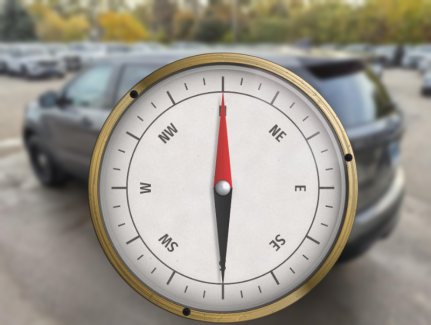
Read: value=0 unit=°
